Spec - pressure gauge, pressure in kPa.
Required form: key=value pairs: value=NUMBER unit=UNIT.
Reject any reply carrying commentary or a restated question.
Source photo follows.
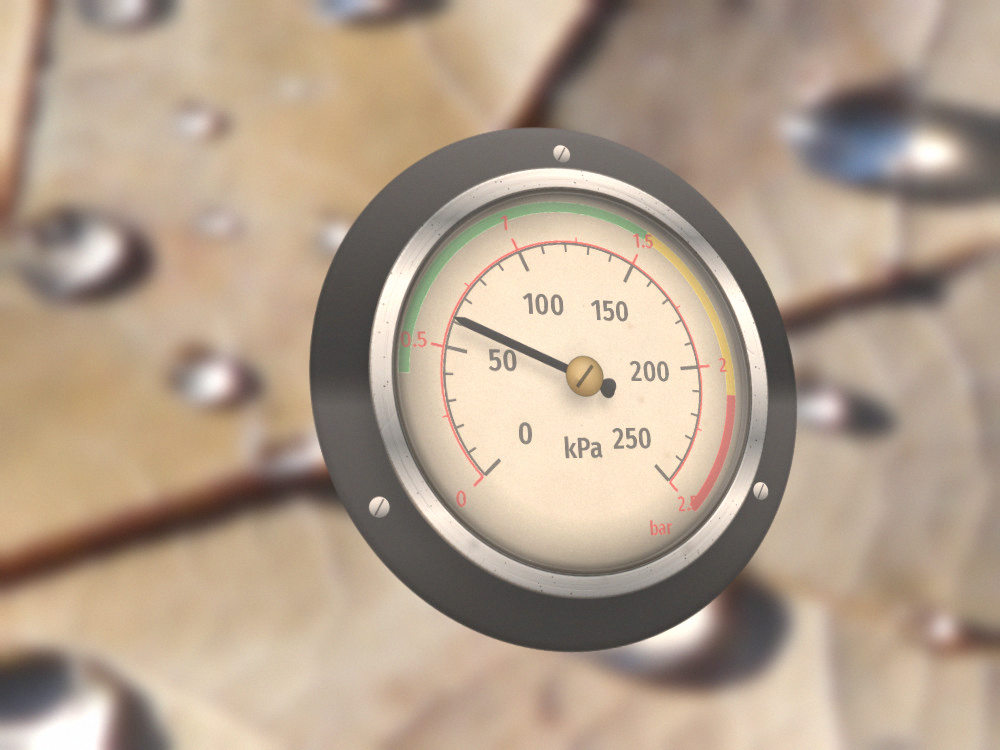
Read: value=60 unit=kPa
